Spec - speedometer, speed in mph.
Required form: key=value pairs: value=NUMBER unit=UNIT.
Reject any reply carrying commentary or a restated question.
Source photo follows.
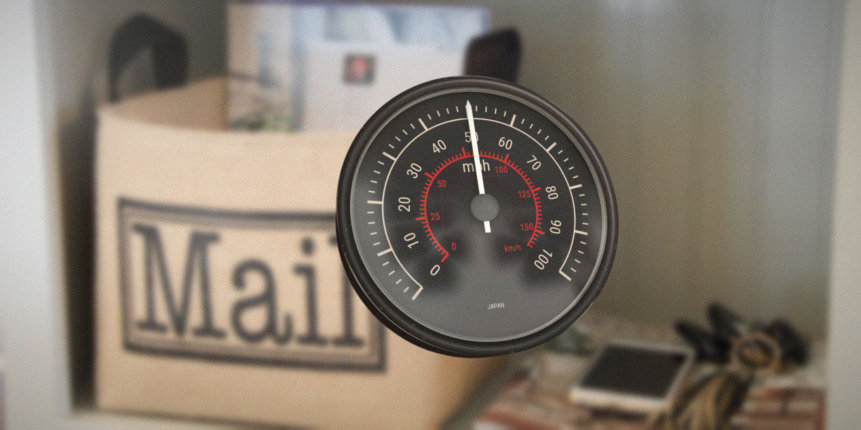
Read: value=50 unit=mph
